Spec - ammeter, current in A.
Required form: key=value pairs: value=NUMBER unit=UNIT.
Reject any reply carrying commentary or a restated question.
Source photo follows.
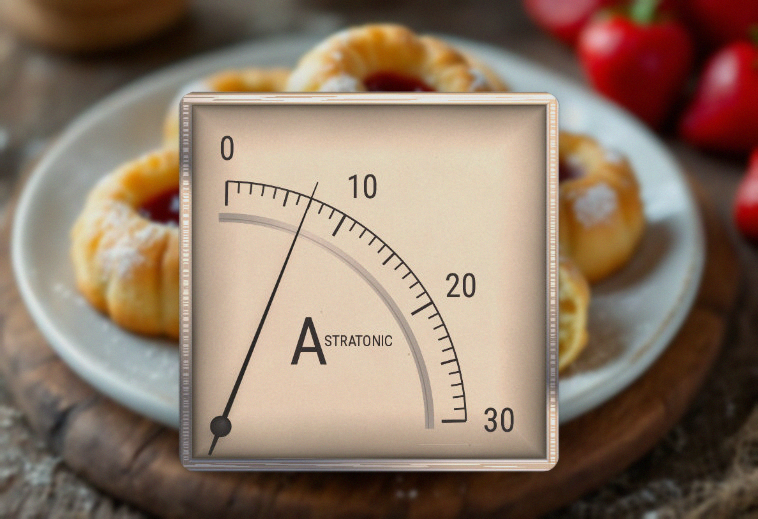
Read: value=7 unit=A
